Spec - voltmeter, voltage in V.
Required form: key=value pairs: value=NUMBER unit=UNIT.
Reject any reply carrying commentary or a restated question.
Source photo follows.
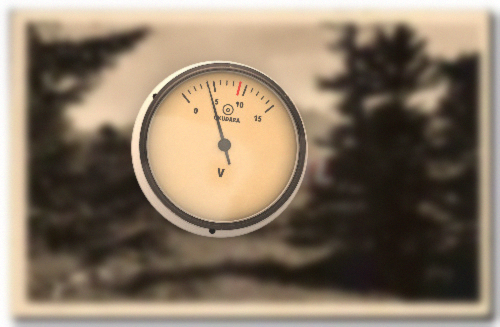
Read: value=4 unit=V
